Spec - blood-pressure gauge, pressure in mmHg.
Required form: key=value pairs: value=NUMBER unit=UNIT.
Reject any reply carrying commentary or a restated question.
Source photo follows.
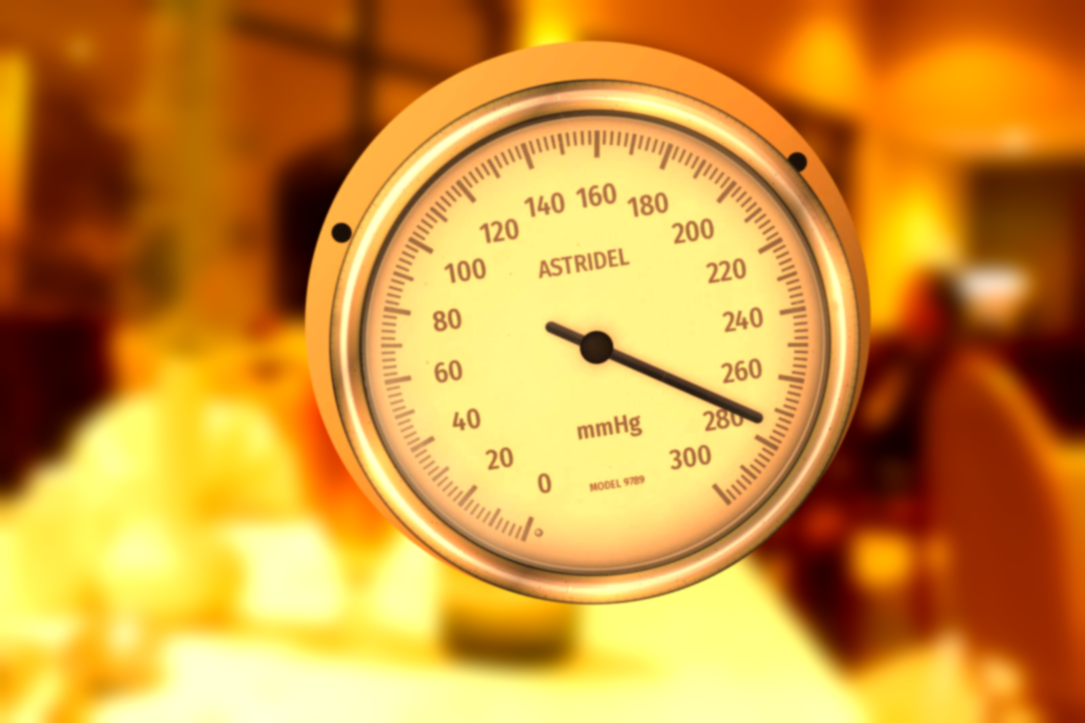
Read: value=274 unit=mmHg
